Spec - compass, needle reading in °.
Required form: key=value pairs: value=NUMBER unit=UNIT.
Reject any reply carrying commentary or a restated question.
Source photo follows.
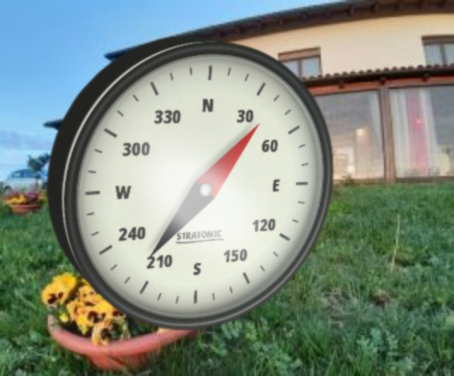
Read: value=40 unit=°
